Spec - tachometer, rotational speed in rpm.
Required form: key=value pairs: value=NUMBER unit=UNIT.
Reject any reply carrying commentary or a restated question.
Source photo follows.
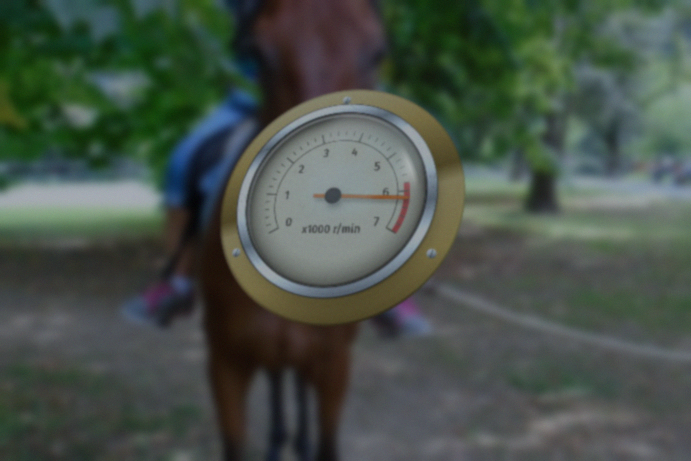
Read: value=6200 unit=rpm
